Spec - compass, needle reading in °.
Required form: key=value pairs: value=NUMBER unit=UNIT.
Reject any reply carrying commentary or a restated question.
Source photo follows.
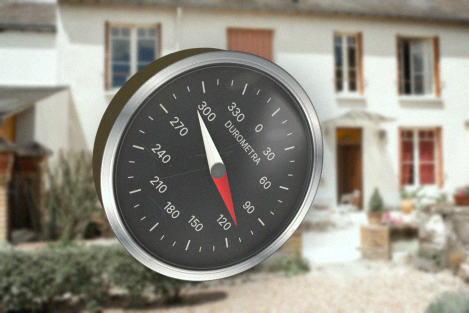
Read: value=110 unit=°
